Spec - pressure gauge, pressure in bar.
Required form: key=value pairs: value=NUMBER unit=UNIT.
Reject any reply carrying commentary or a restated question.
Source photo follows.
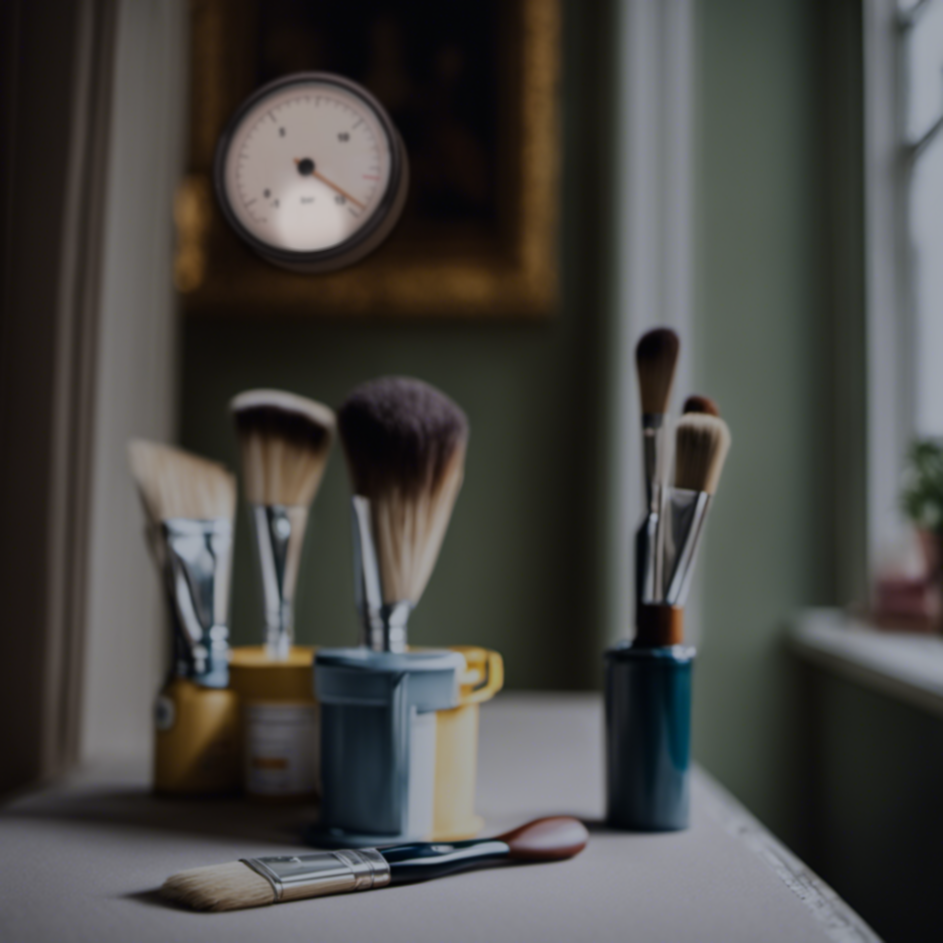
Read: value=14.5 unit=bar
